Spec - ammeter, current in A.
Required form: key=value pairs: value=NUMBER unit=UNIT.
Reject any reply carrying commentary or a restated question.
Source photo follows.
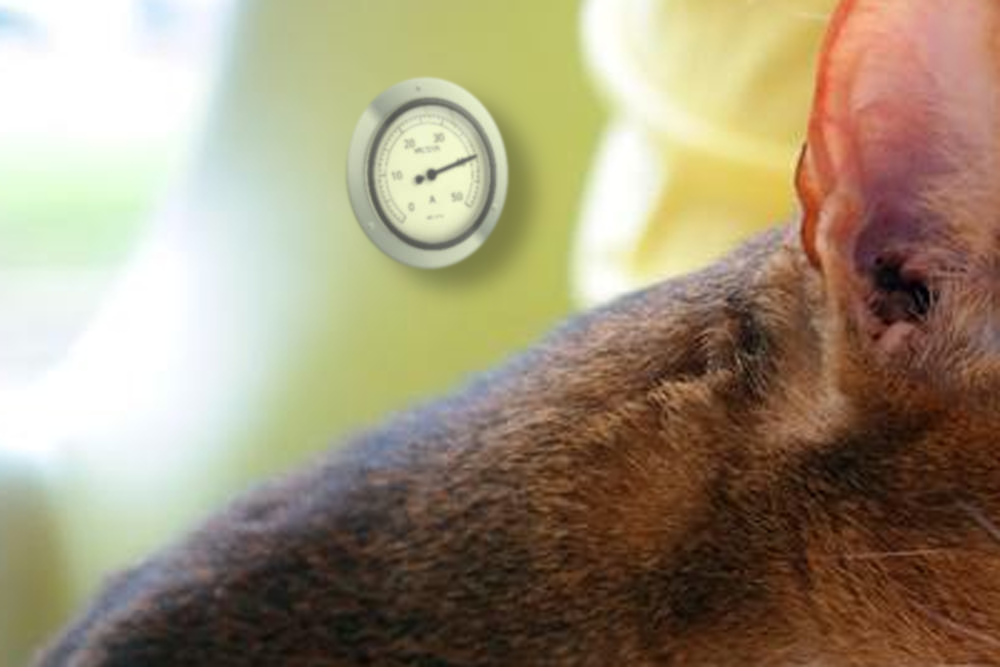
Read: value=40 unit=A
